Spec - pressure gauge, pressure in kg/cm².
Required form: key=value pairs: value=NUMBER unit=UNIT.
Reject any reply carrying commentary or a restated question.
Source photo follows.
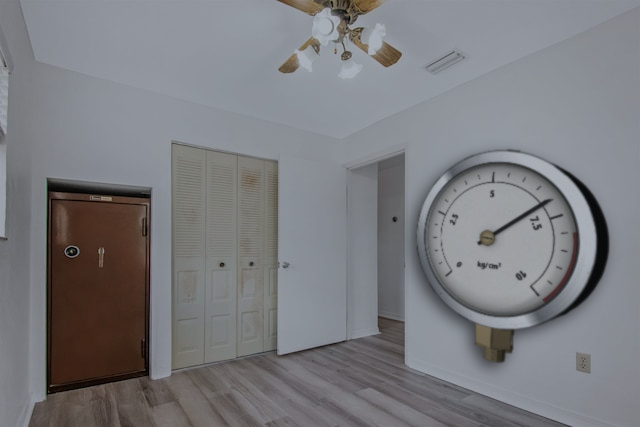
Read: value=7 unit=kg/cm²
